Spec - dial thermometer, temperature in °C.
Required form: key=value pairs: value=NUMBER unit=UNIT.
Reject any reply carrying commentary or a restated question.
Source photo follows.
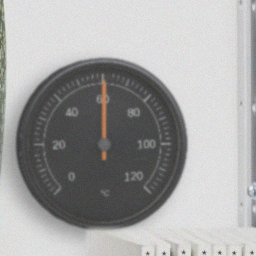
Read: value=60 unit=°C
